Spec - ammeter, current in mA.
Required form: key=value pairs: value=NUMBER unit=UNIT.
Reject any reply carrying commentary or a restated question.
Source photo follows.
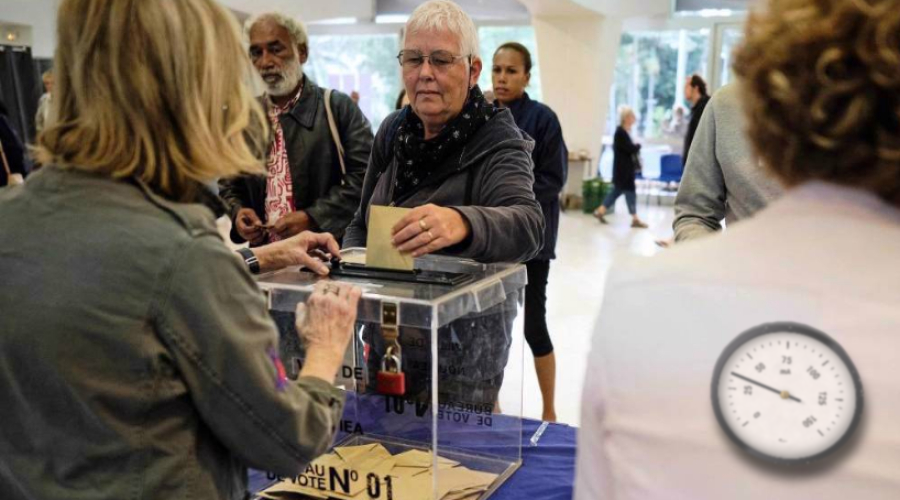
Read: value=35 unit=mA
